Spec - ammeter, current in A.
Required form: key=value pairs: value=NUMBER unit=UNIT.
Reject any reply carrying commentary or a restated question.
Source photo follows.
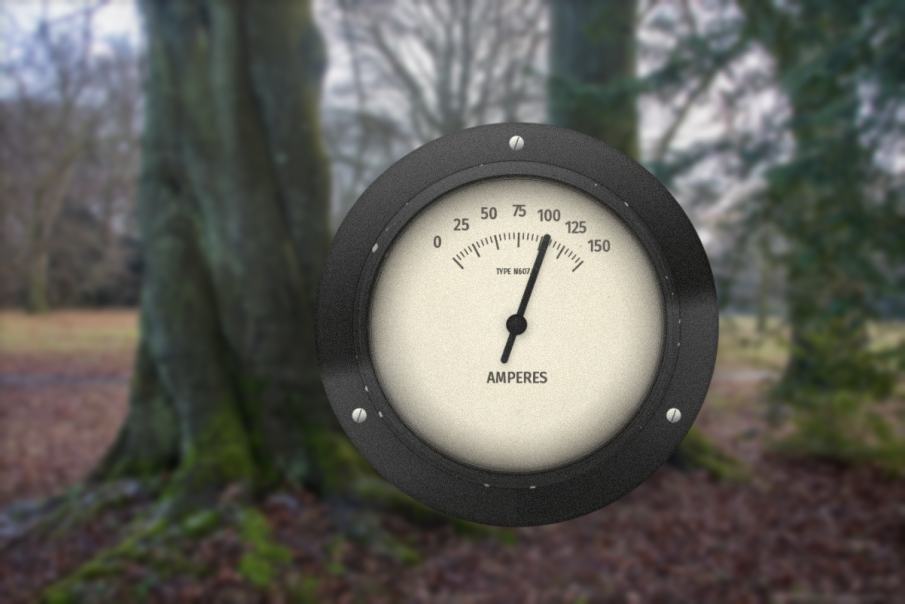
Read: value=105 unit=A
